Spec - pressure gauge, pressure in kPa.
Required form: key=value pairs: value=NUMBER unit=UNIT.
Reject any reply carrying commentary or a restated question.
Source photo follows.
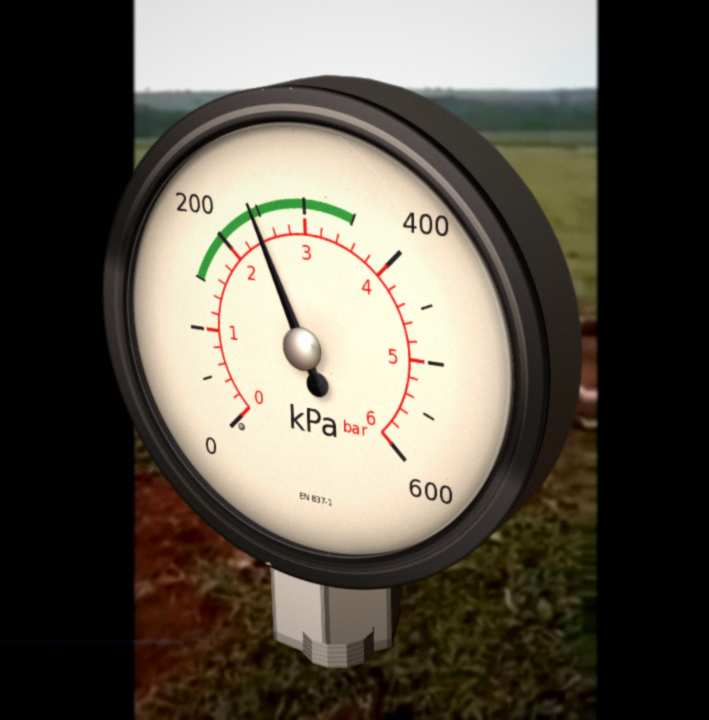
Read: value=250 unit=kPa
